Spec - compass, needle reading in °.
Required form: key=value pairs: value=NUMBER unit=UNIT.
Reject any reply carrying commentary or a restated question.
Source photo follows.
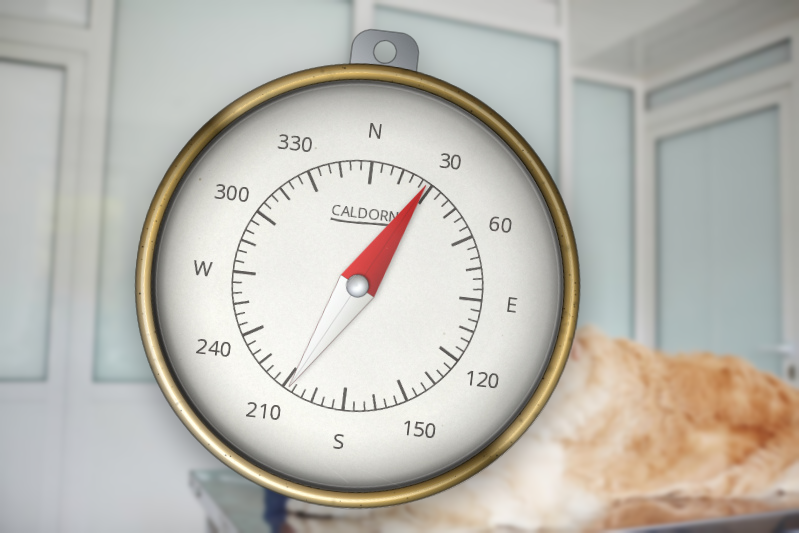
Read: value=27.5 unit=°
